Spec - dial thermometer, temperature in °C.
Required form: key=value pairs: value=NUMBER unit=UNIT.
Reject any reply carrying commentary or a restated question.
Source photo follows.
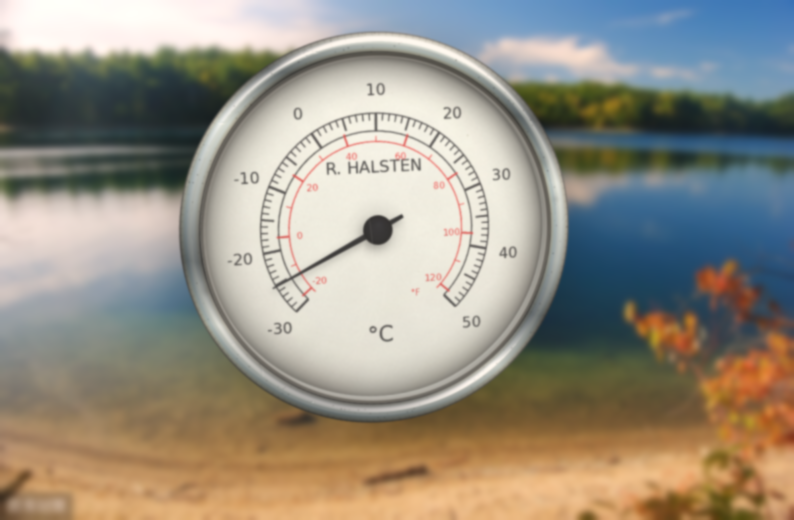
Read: value=-25 unit=°C
